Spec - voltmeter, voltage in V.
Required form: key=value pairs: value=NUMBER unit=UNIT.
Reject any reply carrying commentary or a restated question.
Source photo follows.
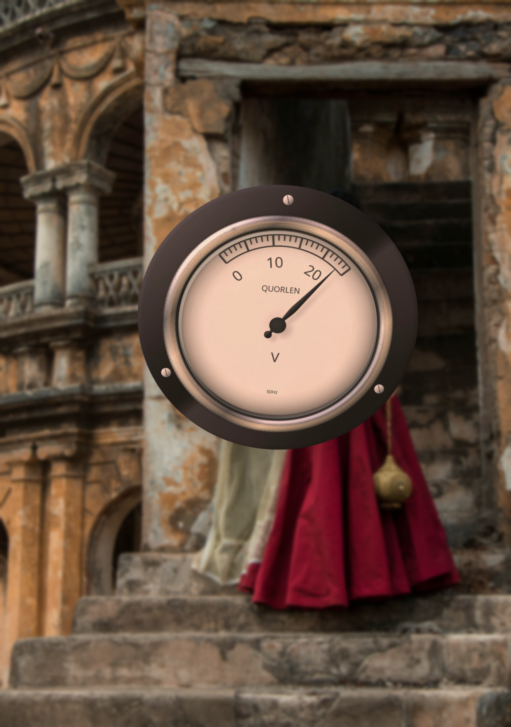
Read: value=23 unit=V
